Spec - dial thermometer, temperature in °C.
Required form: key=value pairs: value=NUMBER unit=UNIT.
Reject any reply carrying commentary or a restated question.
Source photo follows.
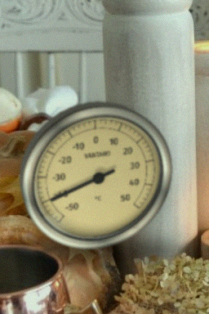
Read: value=-40 unit=°C
